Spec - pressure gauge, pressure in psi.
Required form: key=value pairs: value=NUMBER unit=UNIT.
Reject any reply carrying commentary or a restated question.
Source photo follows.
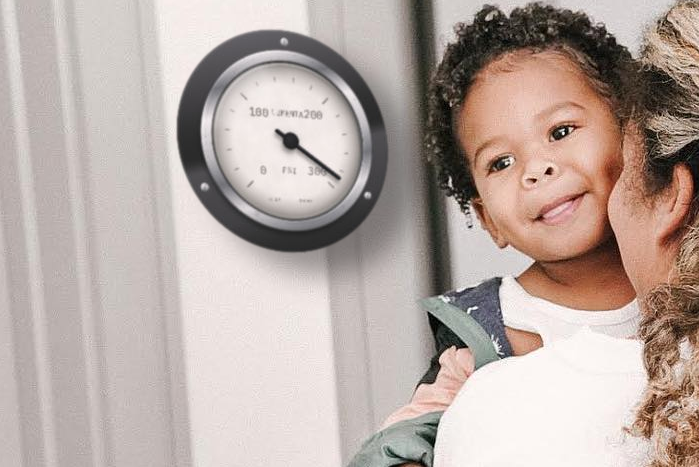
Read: value=290 unit=psi
